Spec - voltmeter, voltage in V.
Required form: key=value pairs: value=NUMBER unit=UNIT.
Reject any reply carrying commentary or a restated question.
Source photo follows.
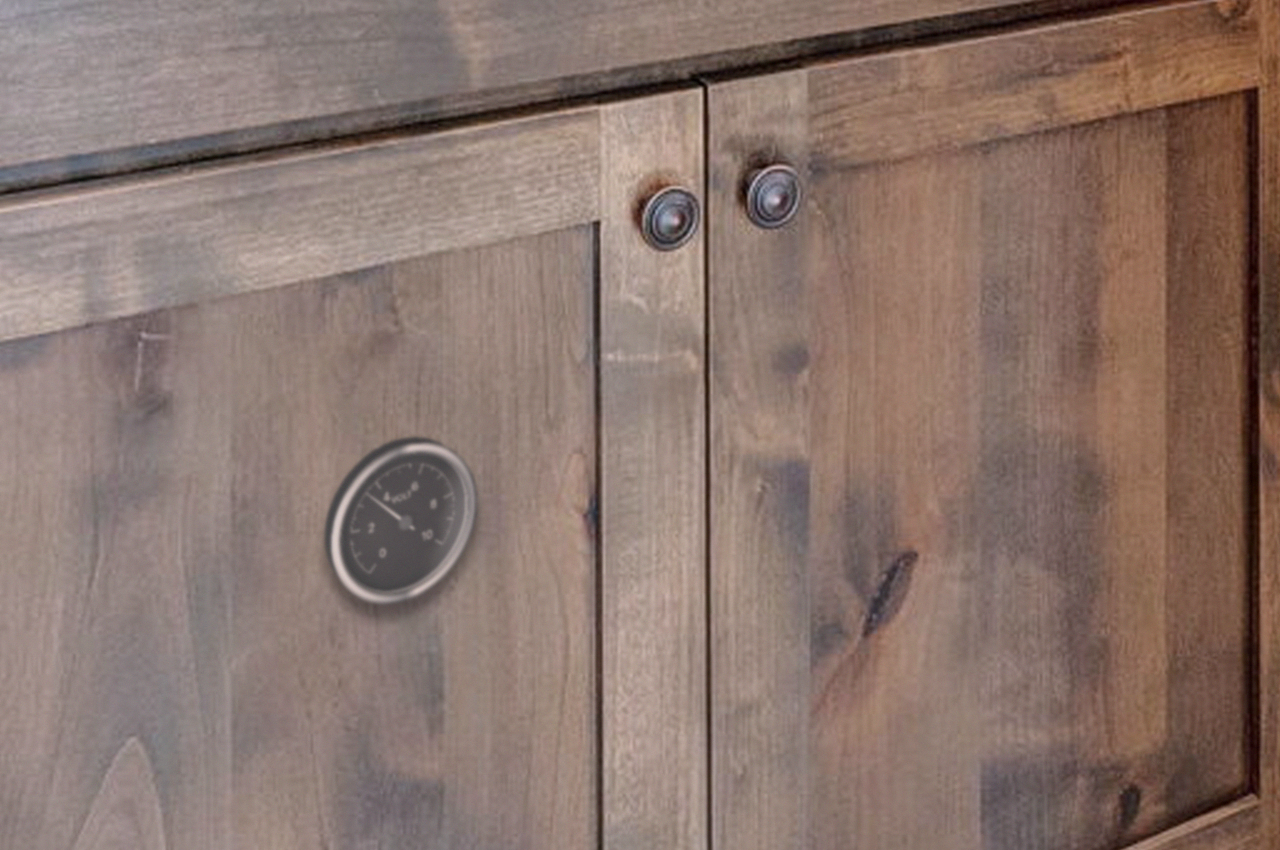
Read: value=3.5 unit=V
